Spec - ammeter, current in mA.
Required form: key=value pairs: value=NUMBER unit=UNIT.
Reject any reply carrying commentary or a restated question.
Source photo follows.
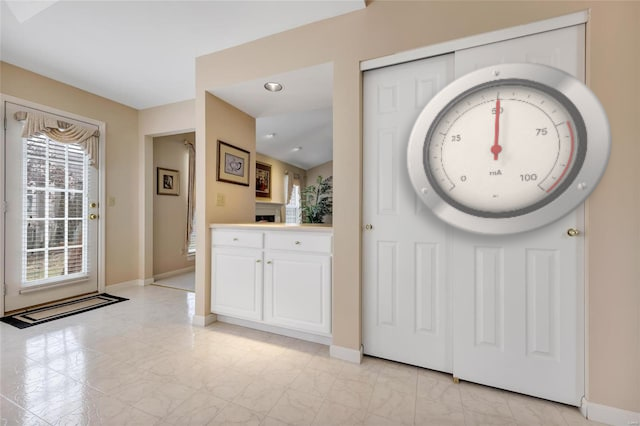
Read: value=50 unit=mA
